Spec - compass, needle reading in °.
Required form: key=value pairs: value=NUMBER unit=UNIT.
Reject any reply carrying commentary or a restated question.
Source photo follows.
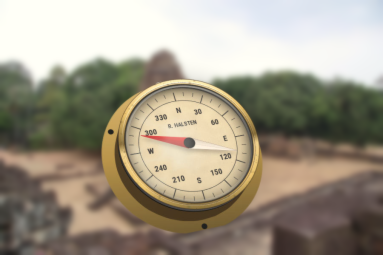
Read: value=290 unit=°
